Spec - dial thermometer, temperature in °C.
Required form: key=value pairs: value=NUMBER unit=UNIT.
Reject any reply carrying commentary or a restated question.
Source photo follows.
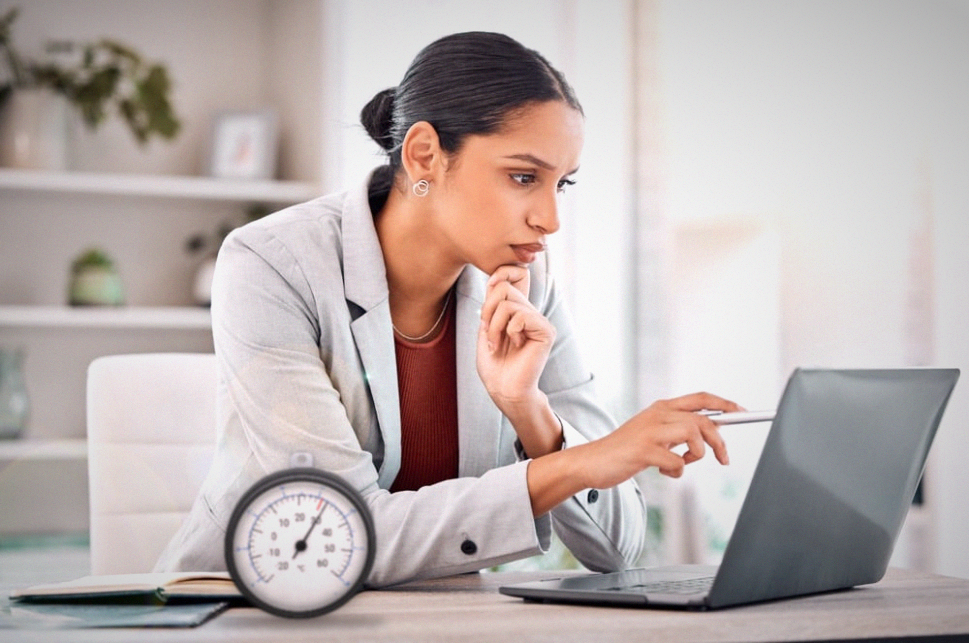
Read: value=30 unit=°C
